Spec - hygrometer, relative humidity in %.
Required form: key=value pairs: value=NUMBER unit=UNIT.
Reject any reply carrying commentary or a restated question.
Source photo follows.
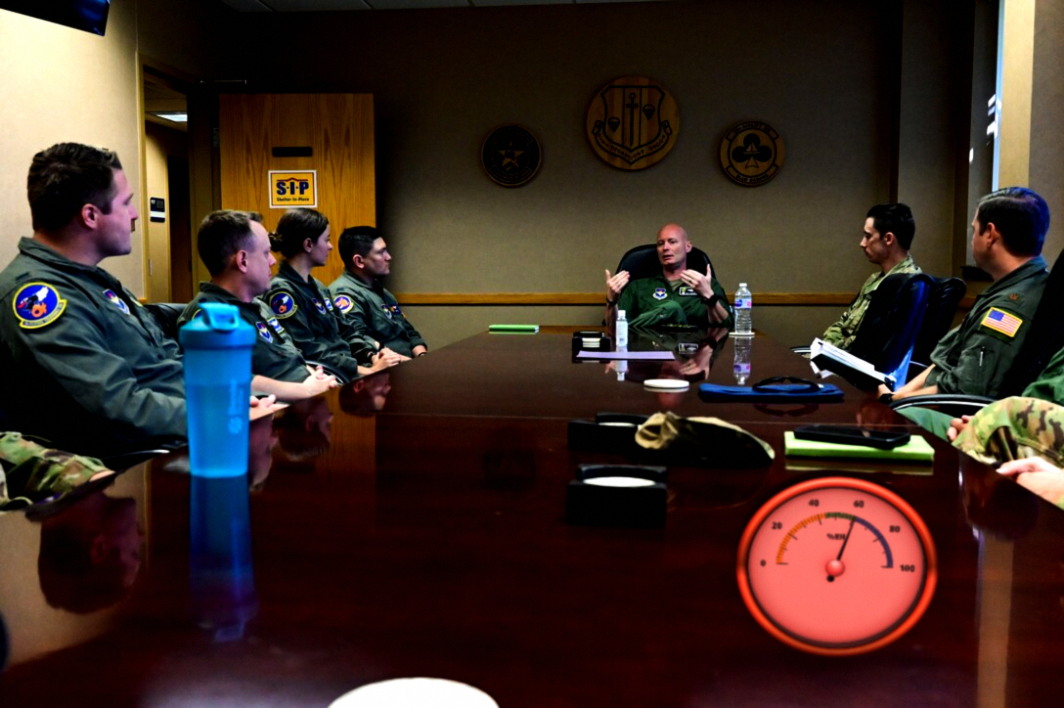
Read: value=60 unit=%
